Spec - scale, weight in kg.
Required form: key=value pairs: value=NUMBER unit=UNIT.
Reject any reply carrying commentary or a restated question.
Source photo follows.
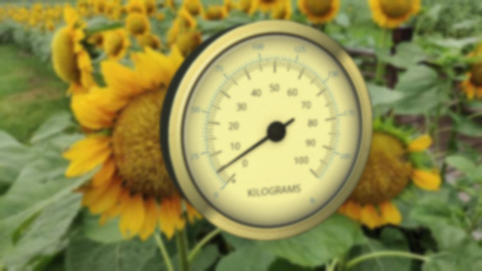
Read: value=5 unit=kg
